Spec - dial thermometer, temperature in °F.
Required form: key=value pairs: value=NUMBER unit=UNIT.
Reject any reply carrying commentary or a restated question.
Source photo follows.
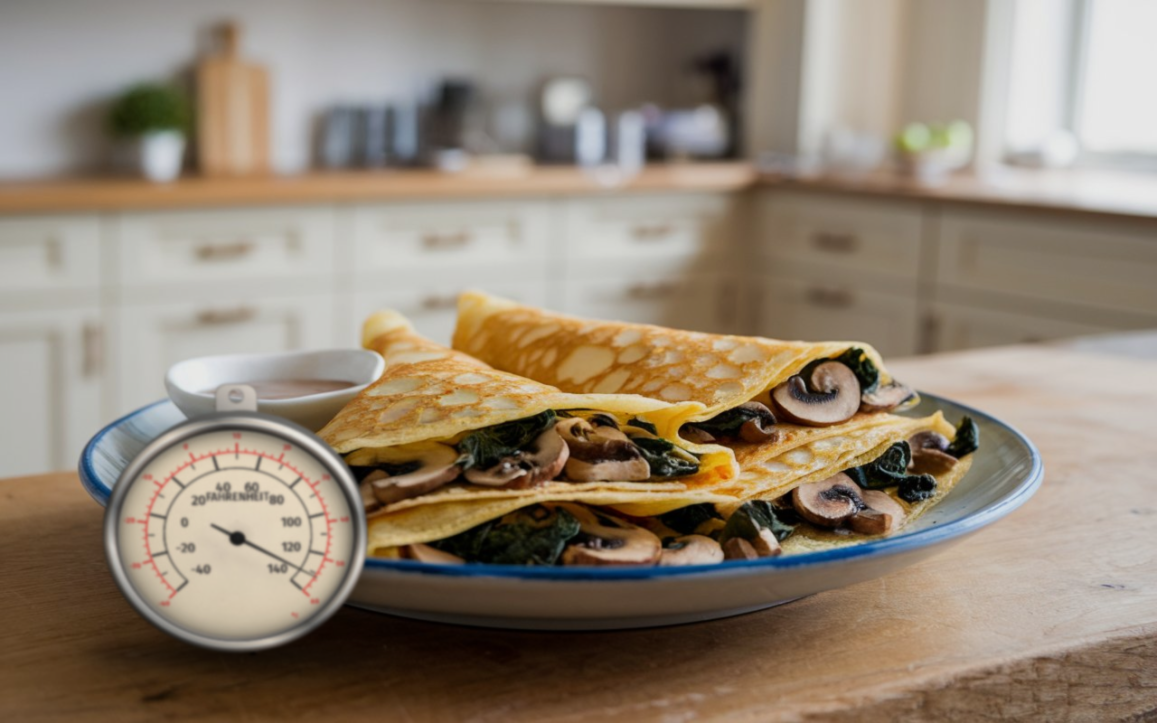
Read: value=130 unit=°F
